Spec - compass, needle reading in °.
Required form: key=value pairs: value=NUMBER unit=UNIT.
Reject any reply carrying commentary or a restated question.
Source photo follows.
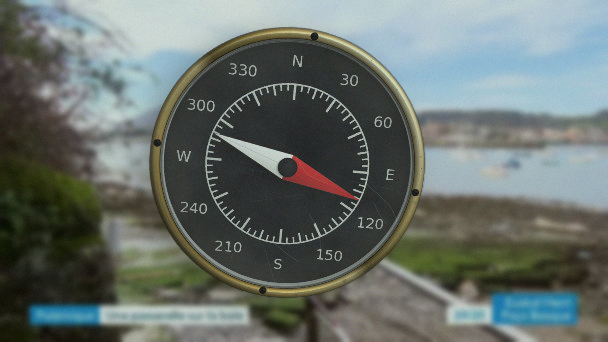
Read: value=110 unit=°
